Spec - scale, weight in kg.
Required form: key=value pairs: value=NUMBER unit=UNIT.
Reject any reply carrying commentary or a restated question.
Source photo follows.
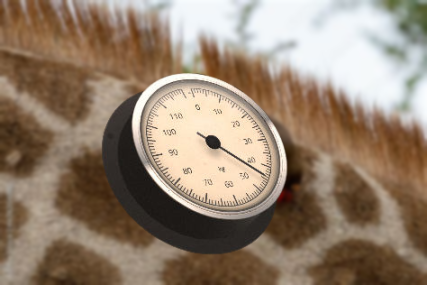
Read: value=45 unit=kg
